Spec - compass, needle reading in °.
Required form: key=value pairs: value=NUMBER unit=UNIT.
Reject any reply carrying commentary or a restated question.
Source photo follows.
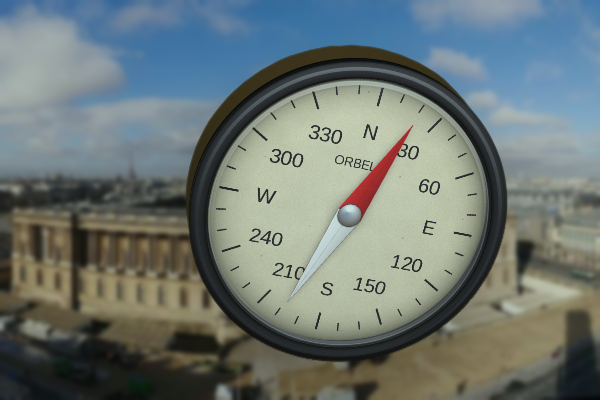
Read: value=20 unit=°
